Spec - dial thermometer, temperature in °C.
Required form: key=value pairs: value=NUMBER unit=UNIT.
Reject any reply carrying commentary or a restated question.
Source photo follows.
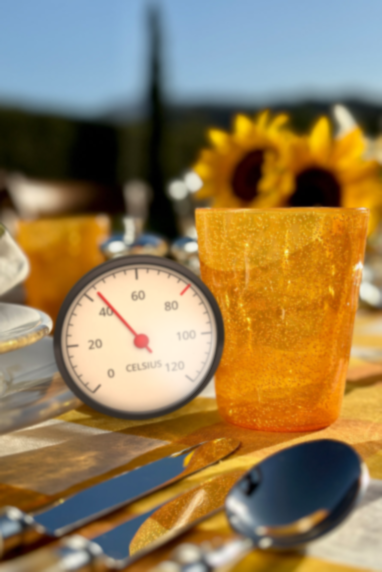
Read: value=44 unit=°C
